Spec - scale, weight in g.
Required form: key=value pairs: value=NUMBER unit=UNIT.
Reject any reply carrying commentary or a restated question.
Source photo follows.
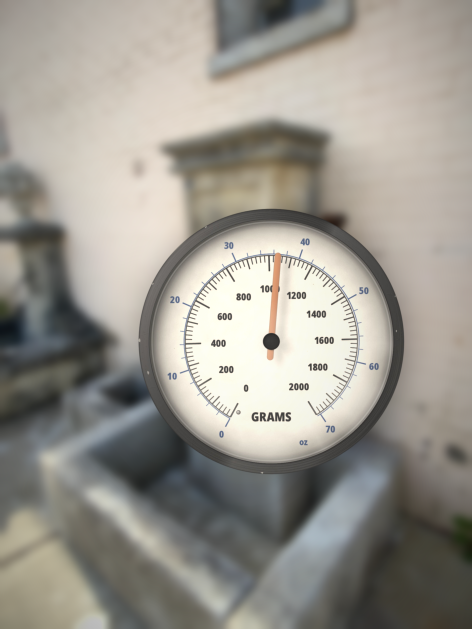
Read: value=1040 unit=g
